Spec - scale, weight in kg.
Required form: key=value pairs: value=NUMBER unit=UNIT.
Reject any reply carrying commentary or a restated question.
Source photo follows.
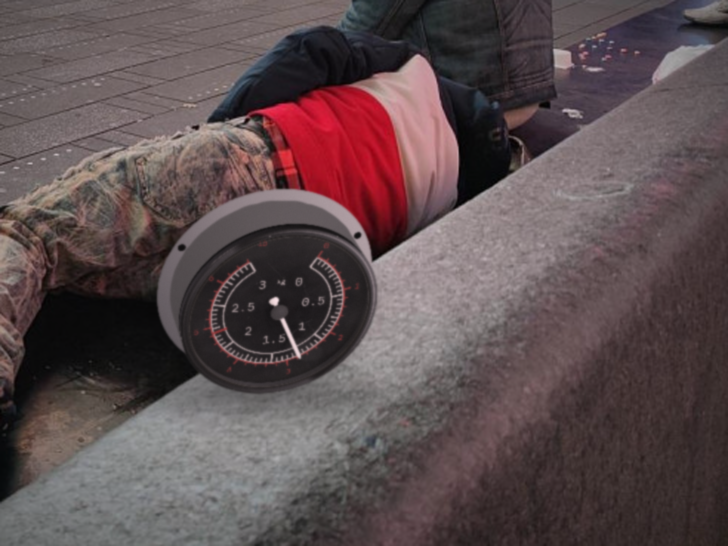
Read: value=1.25 unit=kg
